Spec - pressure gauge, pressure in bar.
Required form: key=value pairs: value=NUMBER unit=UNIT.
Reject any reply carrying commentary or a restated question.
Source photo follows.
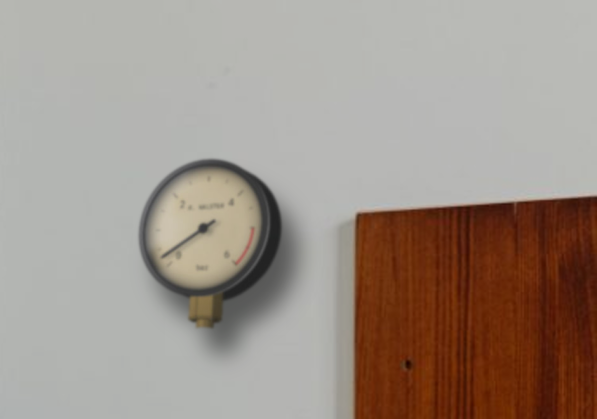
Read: value=0.25 unit=bar
